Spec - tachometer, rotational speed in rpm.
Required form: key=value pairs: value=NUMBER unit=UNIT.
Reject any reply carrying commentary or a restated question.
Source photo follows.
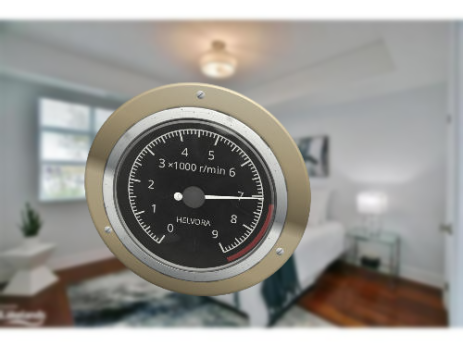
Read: value=7000 unit=rpm
